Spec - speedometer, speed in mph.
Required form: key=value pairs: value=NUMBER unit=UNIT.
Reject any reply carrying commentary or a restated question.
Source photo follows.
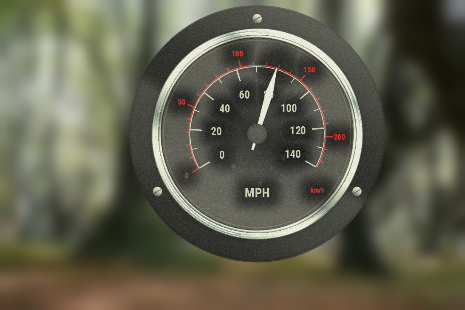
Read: value=80 unit=mph
